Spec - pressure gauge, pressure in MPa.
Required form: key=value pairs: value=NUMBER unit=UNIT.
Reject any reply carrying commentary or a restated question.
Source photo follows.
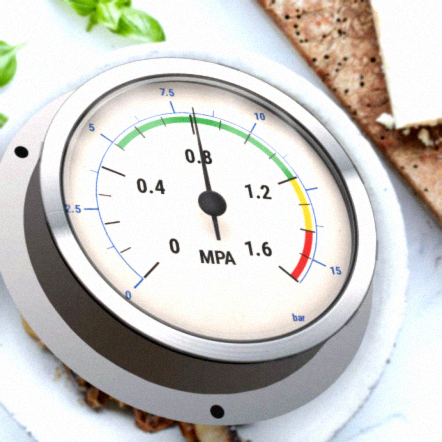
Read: value=0.8 unit=MPa
